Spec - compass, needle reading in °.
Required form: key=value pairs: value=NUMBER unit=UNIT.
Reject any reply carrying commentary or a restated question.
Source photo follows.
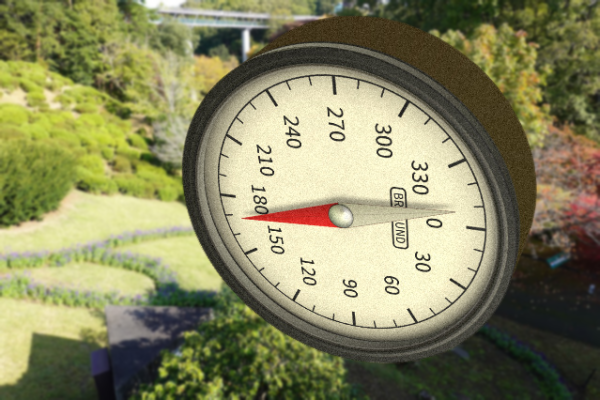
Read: value=170 unit=°
